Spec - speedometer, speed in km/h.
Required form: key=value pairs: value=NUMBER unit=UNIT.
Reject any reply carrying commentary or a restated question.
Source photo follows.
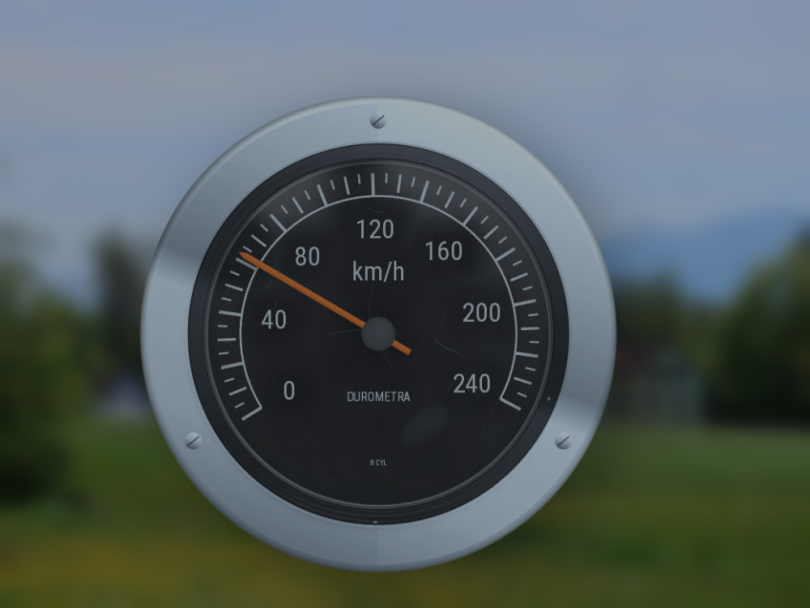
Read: value=62.5 unit=km/h
